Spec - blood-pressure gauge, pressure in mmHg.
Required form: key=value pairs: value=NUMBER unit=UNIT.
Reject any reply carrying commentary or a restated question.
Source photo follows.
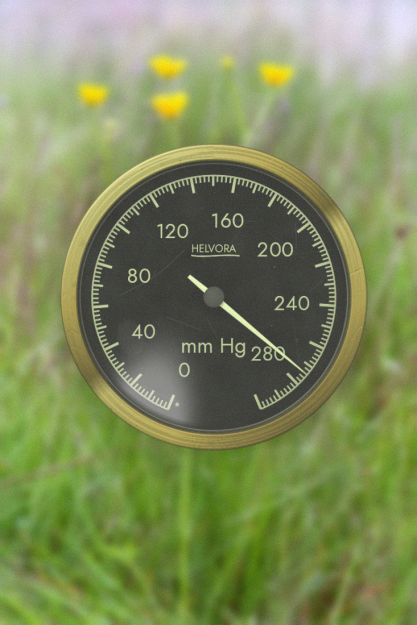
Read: value=274 unit=mmHg
